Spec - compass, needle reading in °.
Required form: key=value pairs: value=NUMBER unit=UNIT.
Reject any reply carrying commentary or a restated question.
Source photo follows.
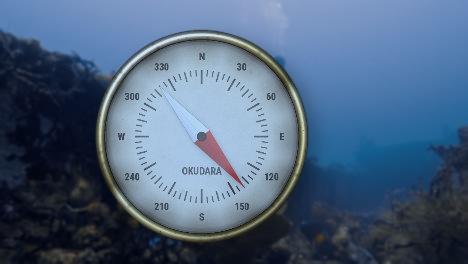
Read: value=140 unit=°
